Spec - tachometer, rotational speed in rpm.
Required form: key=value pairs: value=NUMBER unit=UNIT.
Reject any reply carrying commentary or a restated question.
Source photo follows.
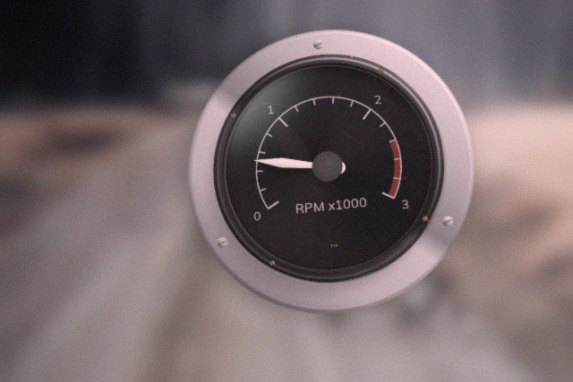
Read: value=500 unit=rpm
